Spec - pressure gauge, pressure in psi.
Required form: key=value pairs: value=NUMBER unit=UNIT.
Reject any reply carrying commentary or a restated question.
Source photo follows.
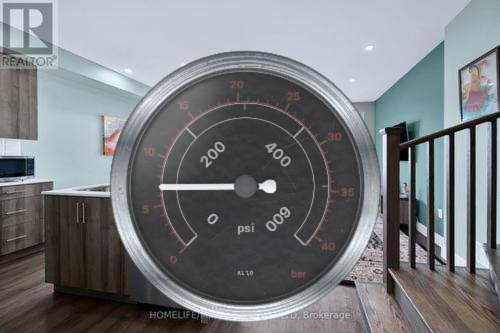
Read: value=100 unit=psi
